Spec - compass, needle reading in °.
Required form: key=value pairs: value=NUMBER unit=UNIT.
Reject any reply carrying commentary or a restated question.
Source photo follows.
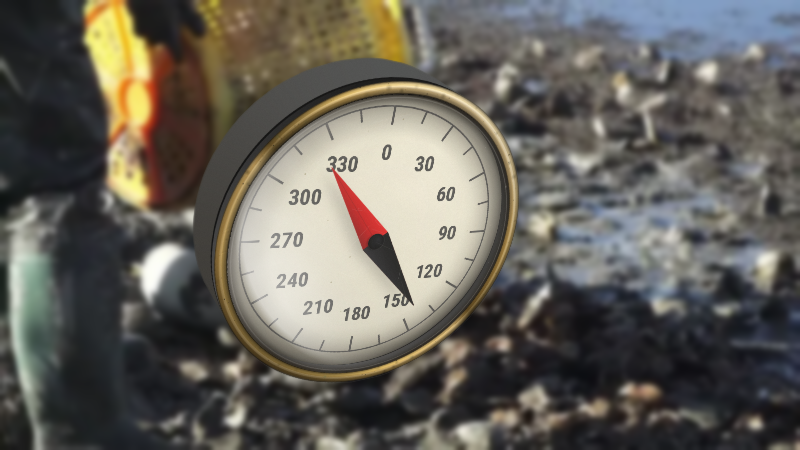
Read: value=322.5 unit=°
